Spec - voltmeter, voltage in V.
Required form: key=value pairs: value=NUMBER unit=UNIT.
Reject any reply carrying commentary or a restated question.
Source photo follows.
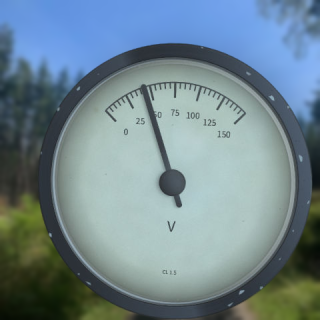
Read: value=45 unit=V
